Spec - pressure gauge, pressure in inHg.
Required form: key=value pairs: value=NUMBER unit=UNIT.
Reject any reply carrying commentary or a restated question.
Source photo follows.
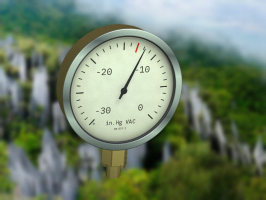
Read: value=-12 unit=inHg
